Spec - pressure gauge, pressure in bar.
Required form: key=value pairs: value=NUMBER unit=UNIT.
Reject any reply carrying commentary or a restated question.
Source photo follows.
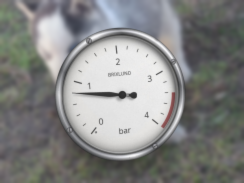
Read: value=0.8 unit=bar
